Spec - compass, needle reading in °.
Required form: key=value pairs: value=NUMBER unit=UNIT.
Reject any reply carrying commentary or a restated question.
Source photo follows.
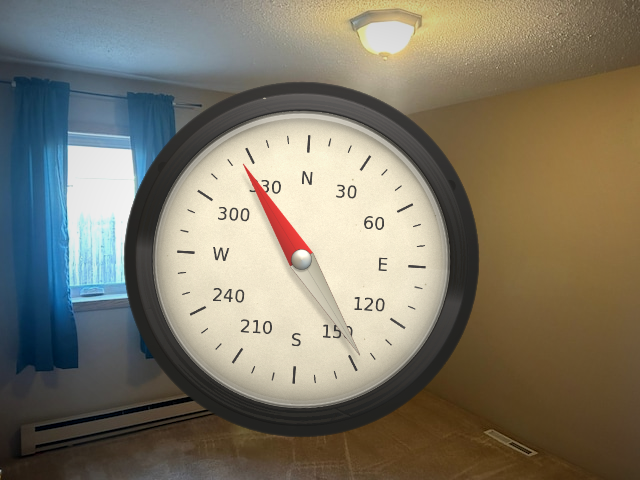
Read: value=325 unit=°
